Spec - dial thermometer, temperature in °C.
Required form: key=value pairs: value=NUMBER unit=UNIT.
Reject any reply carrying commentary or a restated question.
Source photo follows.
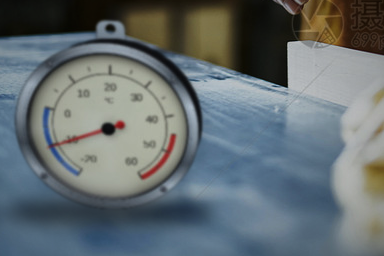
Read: value=-10 unit=°C
